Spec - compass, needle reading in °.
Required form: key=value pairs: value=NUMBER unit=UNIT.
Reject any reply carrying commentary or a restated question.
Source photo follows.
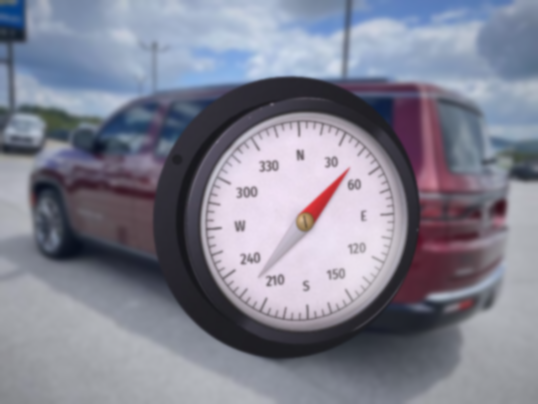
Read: value=45 unit=°
